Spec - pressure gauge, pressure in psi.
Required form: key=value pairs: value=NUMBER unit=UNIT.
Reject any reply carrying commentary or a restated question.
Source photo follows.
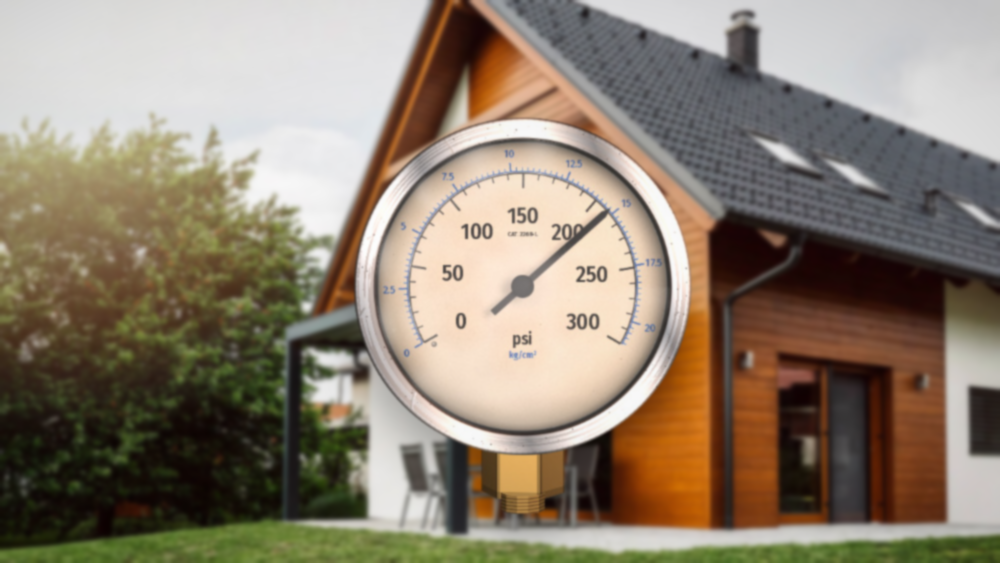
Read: value=210 unit=psi
